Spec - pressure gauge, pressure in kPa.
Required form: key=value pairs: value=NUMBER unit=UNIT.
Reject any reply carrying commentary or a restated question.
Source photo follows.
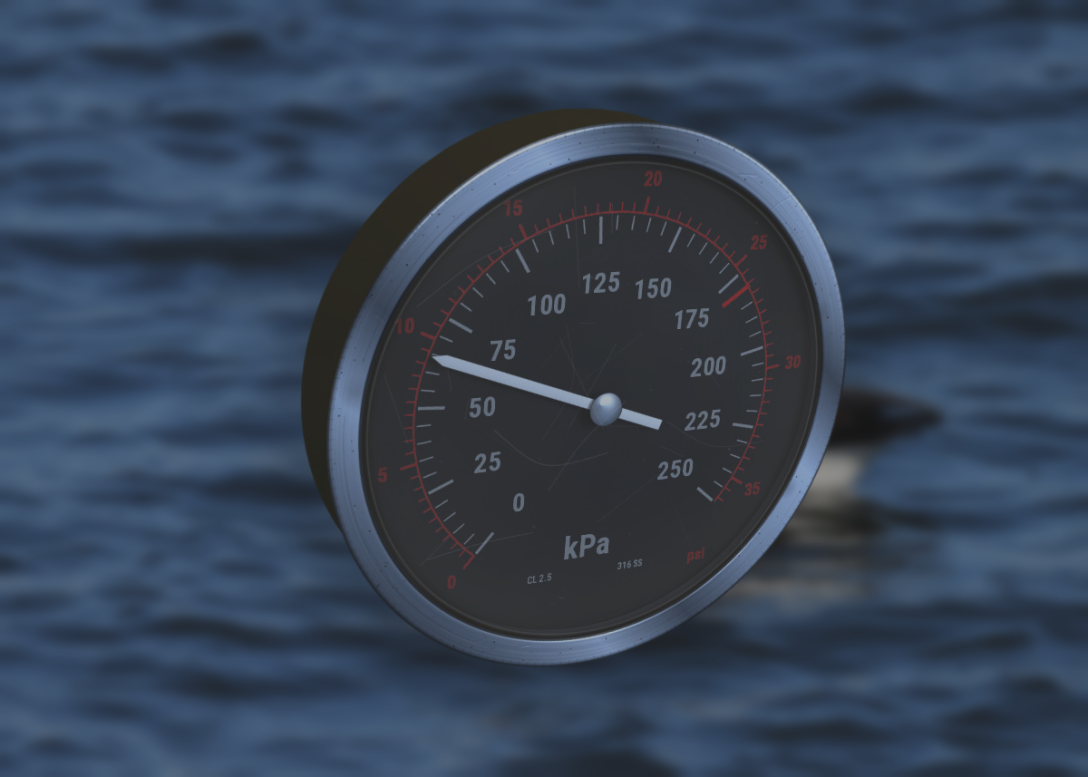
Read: value=65 unit=kPa
